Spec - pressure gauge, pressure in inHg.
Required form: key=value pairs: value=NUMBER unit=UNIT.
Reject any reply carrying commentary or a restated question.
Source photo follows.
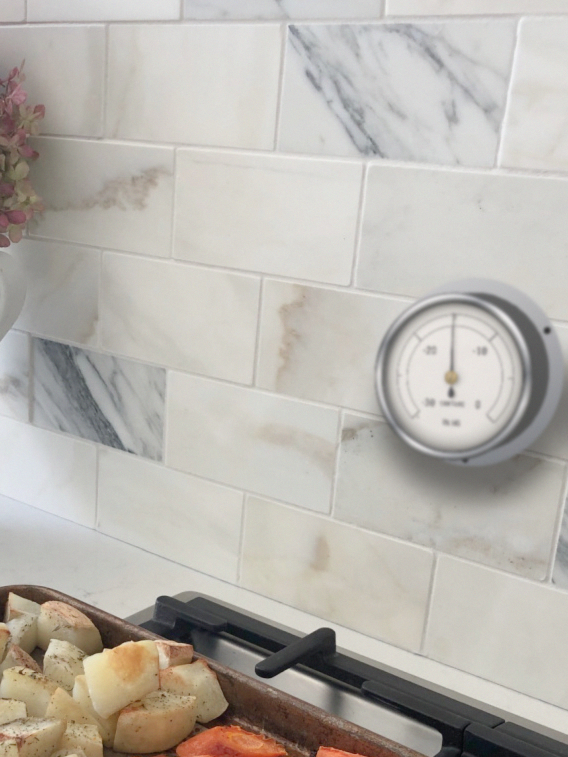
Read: value=-15 unit=inHg
